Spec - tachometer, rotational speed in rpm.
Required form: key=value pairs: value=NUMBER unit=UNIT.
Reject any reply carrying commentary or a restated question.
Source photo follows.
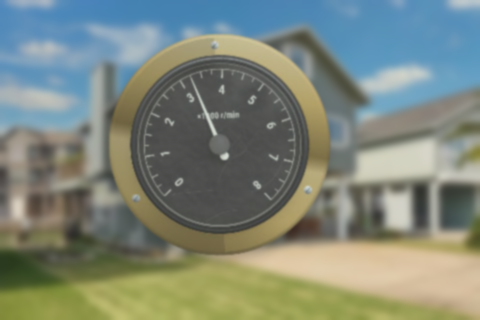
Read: value=3250 unit=rpm
